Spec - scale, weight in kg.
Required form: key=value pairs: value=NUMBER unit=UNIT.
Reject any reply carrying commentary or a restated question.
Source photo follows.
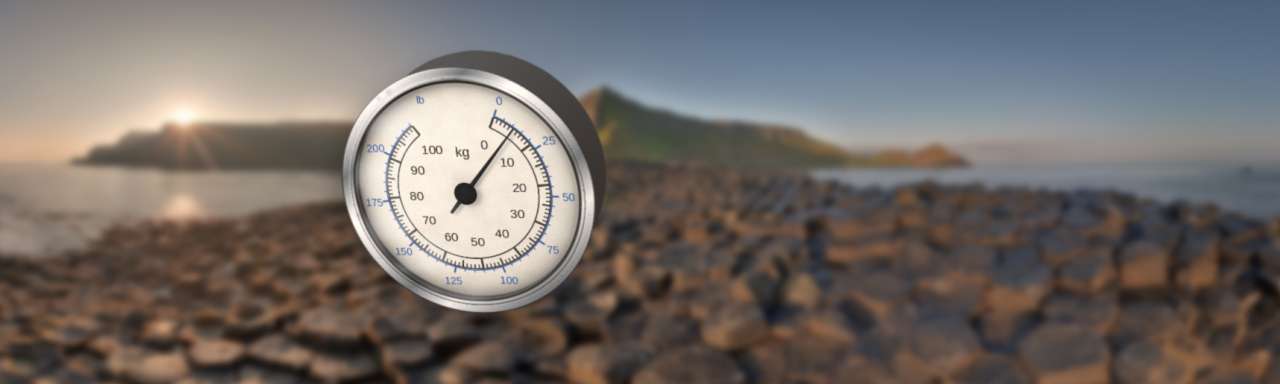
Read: value=5 unit=kg
